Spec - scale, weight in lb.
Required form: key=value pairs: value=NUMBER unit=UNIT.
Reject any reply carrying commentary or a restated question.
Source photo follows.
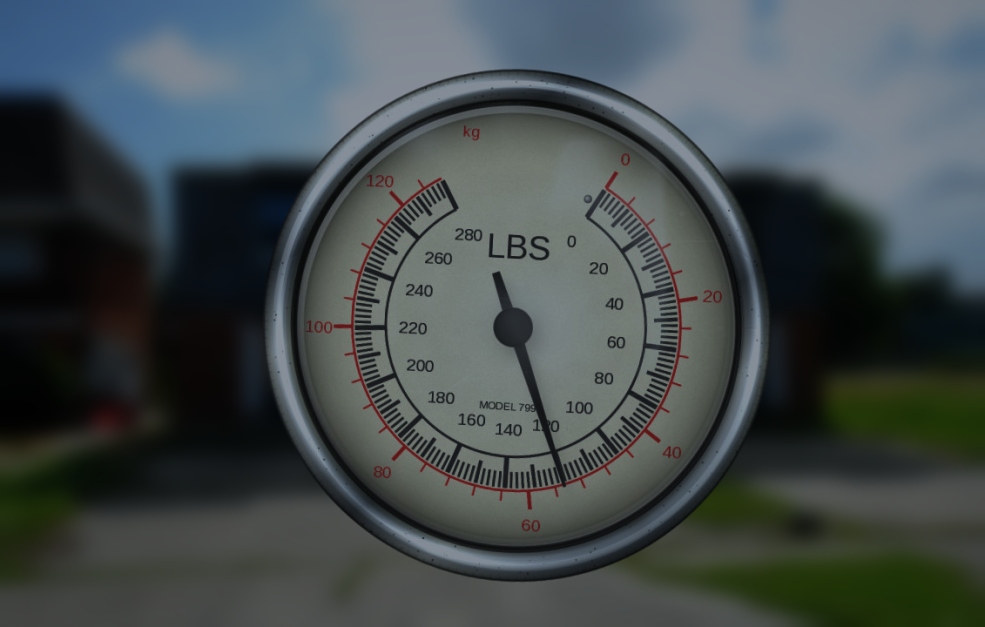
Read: value=120 unit=lb
